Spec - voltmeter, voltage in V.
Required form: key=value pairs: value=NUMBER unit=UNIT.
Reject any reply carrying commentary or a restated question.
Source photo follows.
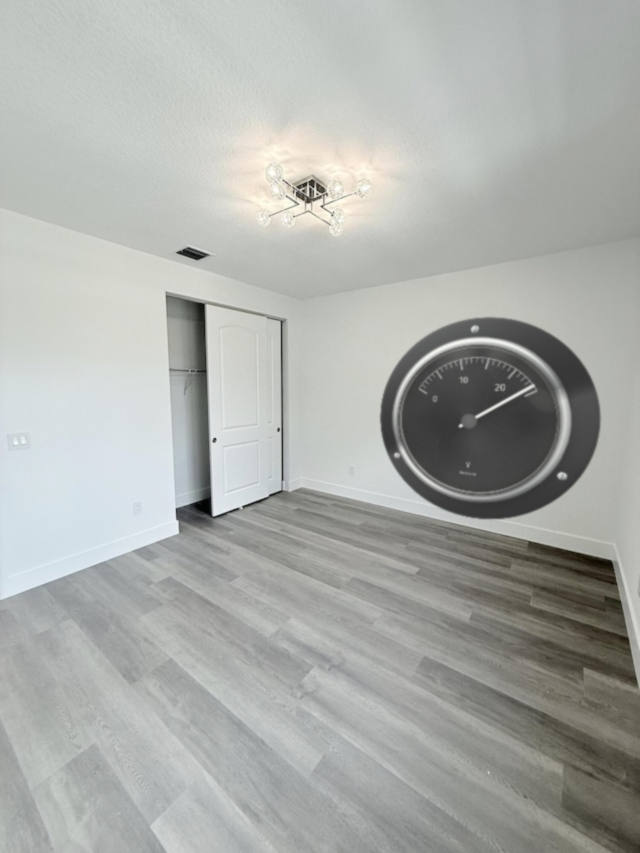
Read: value=24 unit=V
